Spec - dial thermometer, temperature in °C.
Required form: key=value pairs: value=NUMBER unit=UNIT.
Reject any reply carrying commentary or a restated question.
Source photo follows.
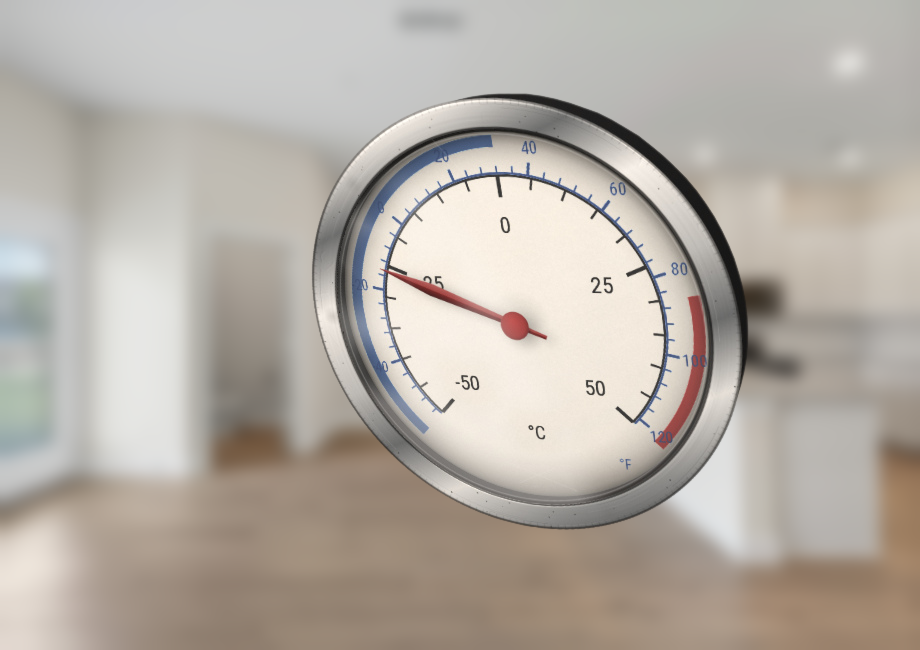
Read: value=-25 unit=°C
